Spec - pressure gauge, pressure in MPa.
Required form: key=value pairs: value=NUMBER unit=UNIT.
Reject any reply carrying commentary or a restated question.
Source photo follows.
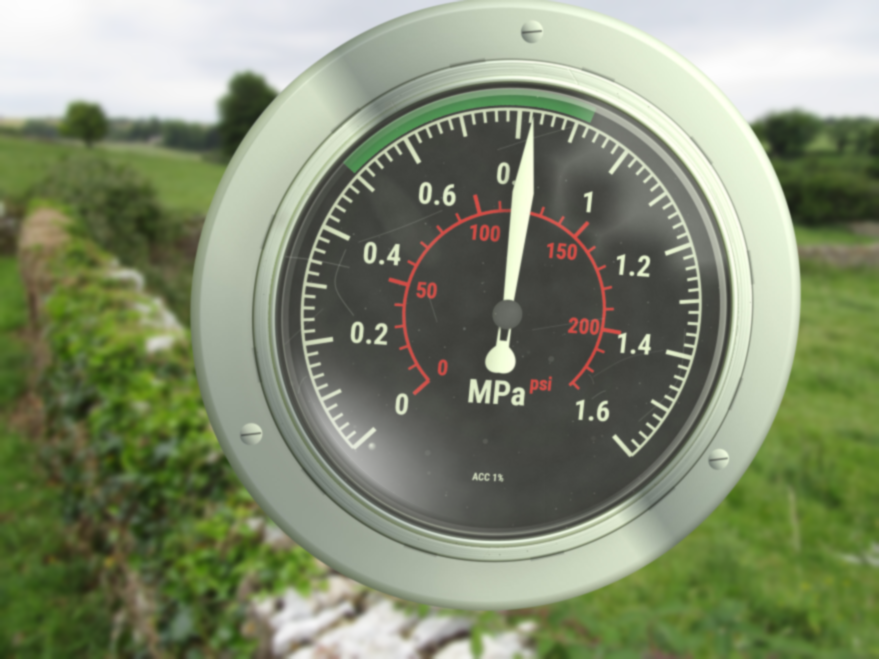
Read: value=0.82 unit=MPa
